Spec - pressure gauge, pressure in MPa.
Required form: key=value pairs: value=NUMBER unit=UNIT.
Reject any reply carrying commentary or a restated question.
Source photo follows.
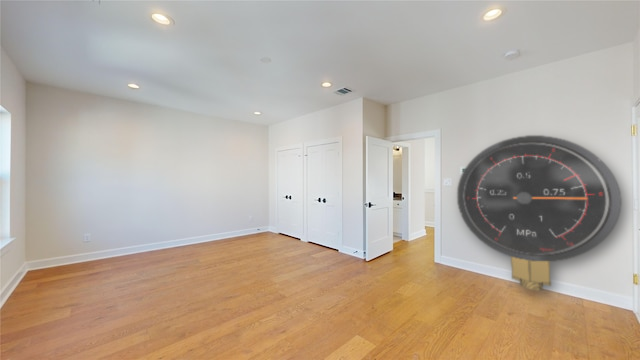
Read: value=0.8 unit=MPa
